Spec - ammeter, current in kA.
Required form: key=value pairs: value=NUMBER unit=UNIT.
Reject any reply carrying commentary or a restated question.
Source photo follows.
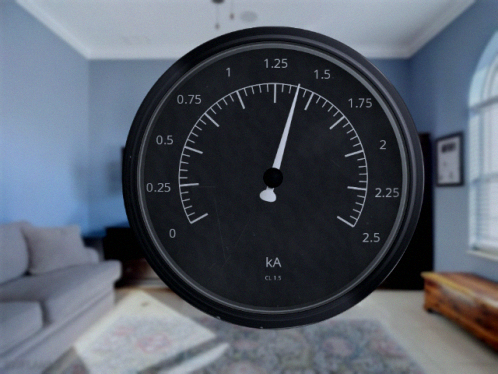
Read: value=1.4 unit=kA
